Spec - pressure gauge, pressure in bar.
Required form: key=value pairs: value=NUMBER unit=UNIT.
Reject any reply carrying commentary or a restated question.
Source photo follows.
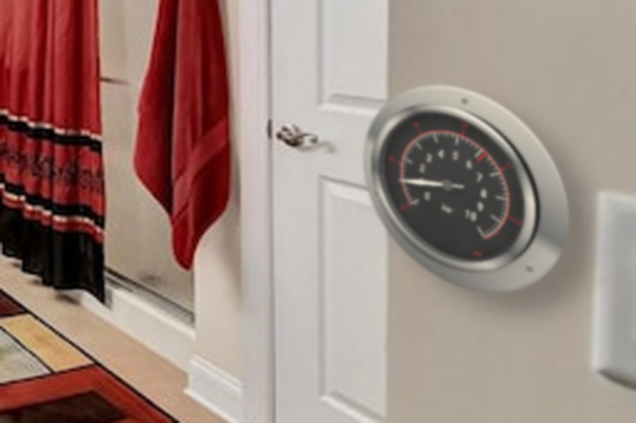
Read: value=1 unit=bar
